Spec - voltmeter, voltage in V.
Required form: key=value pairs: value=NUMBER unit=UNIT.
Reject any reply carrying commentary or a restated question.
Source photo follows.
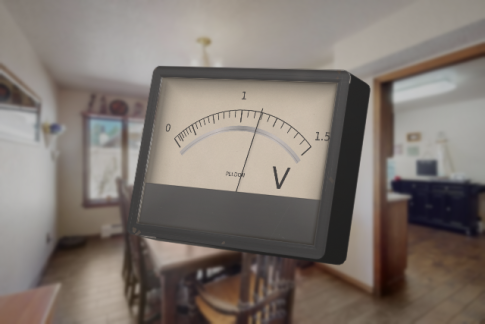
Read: value=1.15 unit=V
